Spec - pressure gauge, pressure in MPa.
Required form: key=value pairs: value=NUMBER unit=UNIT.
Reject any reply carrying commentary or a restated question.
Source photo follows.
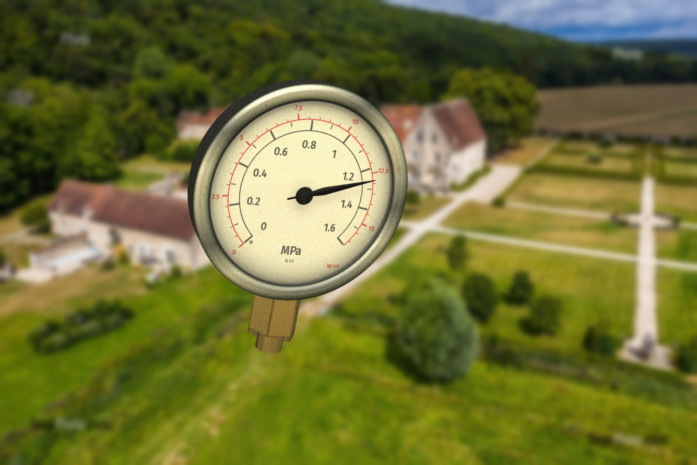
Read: value=1.25 unit=MPa
